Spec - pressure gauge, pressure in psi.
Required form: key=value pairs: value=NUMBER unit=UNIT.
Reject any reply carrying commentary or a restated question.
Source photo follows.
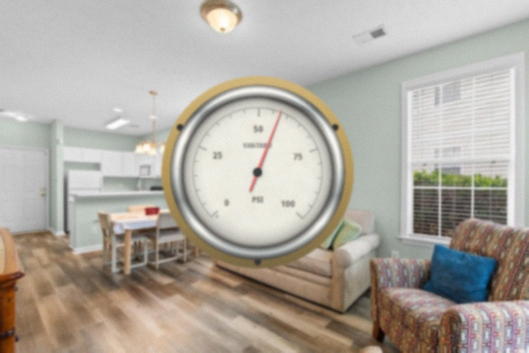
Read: value=57.5 unit=psi
